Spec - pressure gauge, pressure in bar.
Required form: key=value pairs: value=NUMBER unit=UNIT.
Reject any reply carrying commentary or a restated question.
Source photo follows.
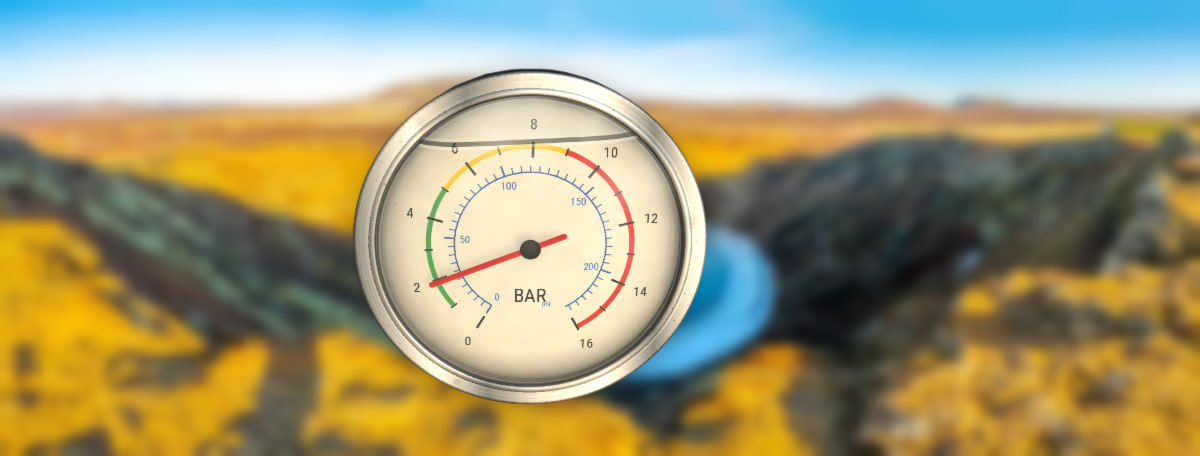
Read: value=2 unit=bar
